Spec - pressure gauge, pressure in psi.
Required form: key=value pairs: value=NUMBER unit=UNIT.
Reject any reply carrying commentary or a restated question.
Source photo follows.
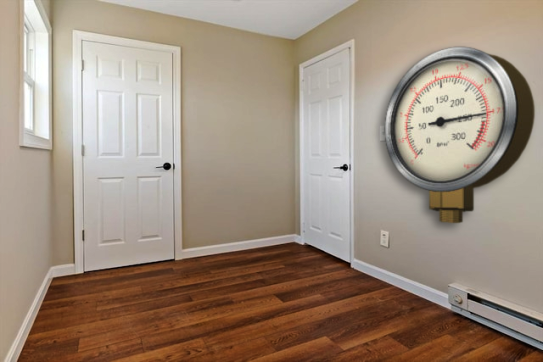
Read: value=250 unit=psi
